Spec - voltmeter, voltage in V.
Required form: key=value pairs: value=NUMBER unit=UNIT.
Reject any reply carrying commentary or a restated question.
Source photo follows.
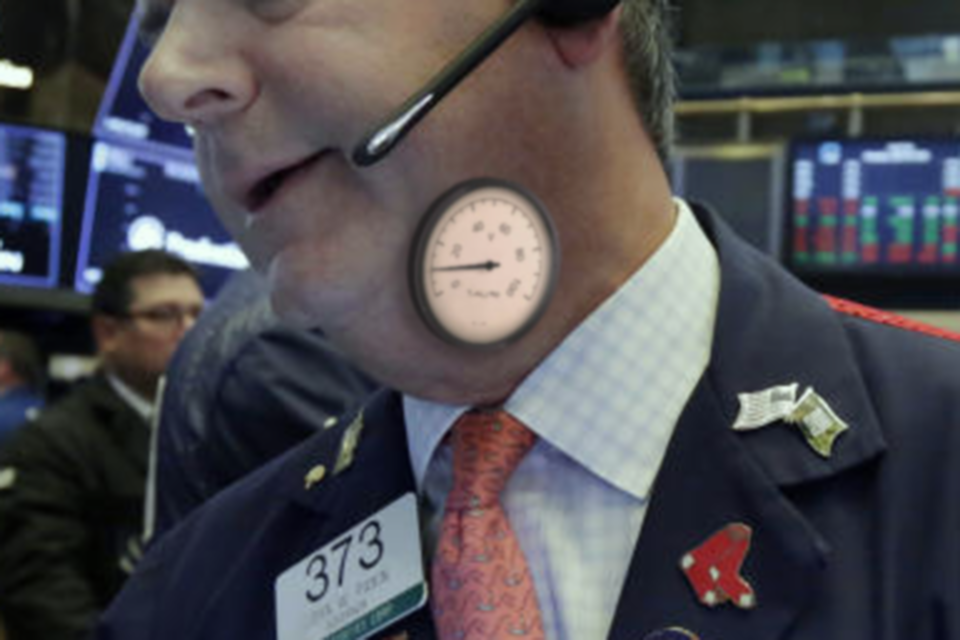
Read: value=10 unit=V
